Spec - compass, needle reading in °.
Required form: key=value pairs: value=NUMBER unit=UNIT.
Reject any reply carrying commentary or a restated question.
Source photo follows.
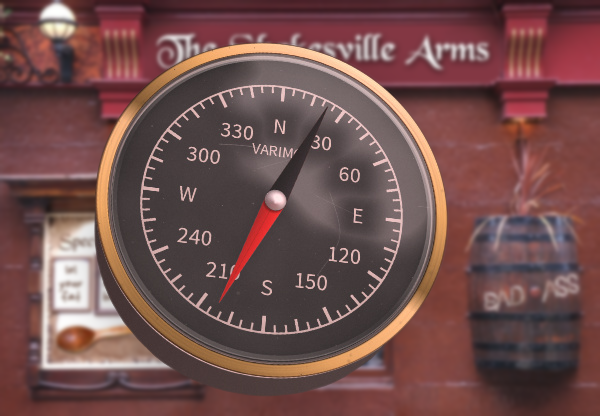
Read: value=202.5 unit=°
